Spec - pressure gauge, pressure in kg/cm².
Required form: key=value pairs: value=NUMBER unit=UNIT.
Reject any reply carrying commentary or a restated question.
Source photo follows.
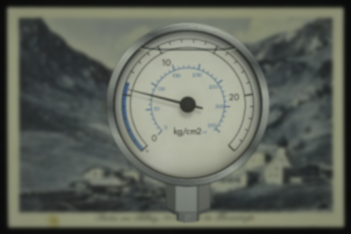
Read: value=5.5 unit=kg/cm²
